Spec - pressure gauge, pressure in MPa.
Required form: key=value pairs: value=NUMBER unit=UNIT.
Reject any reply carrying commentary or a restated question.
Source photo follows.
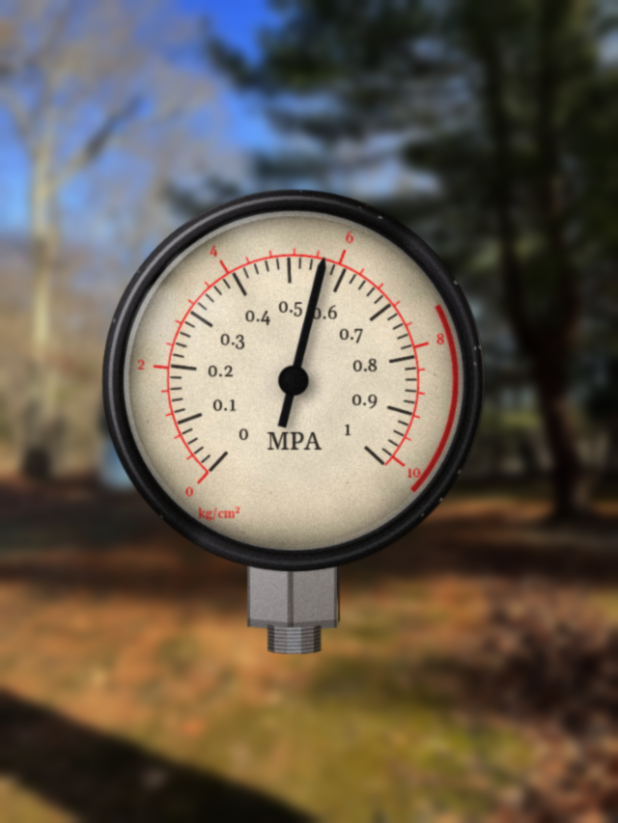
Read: value=0.56 unit=MPa
